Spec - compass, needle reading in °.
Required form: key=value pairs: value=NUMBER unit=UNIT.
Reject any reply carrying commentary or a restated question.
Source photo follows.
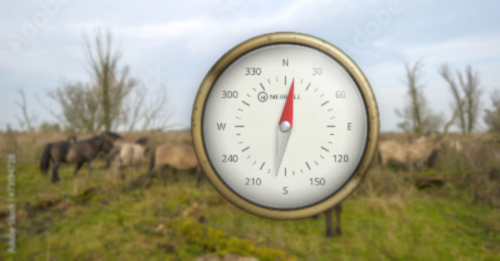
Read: value=10 unit=°
